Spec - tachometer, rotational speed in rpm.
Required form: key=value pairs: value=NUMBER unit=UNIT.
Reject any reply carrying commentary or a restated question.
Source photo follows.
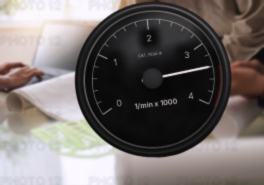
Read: value=3400 unit=rpm
